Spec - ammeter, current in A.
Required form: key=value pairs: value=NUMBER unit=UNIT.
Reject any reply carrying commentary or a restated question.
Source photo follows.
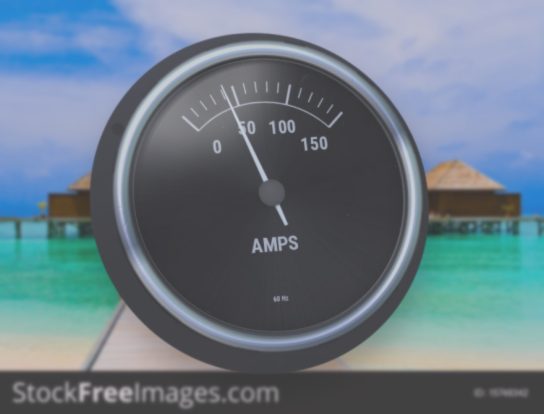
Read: value=40 unit=A
